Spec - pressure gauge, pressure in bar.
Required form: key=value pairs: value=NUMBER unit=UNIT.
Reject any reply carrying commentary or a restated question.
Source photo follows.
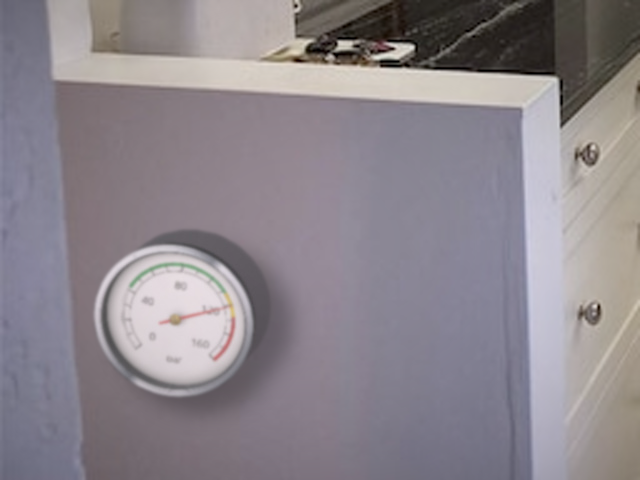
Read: value=120 unit=bar
